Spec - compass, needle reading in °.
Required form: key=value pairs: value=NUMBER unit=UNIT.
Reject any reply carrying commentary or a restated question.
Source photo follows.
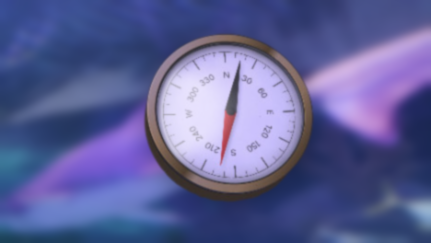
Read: value=195 unit=°
